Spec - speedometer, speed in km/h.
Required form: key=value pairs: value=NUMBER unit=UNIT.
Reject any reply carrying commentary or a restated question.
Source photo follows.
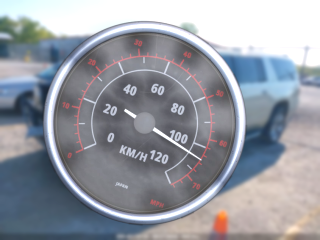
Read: value=105 unit=km/h
